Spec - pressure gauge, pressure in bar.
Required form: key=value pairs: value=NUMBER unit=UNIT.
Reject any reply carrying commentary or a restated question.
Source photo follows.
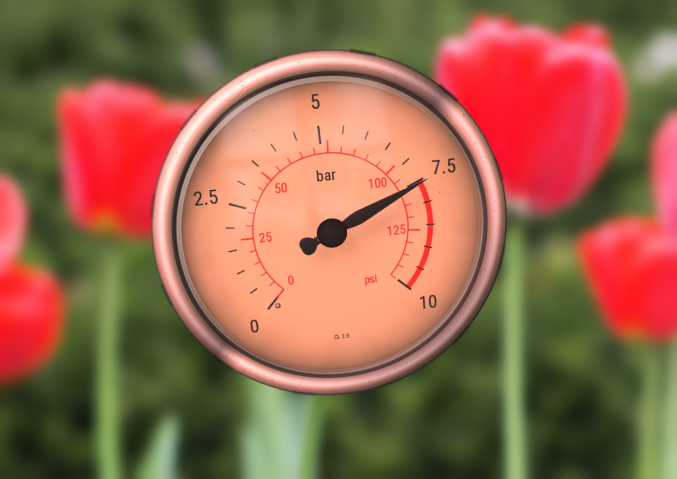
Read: value=7.5 unit=bar
